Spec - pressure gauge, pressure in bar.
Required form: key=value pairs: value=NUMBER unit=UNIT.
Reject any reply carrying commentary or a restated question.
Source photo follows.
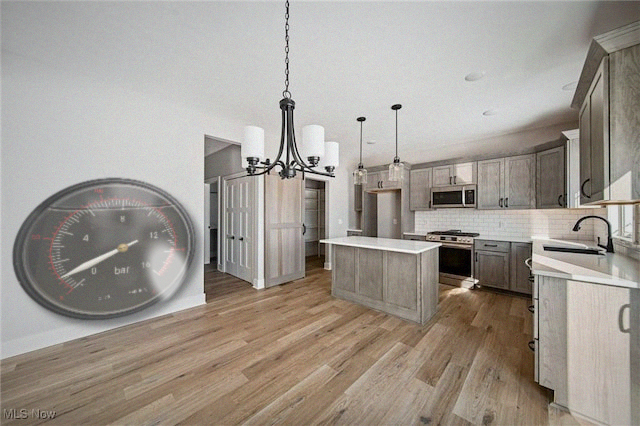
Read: value=1 unit=bar
